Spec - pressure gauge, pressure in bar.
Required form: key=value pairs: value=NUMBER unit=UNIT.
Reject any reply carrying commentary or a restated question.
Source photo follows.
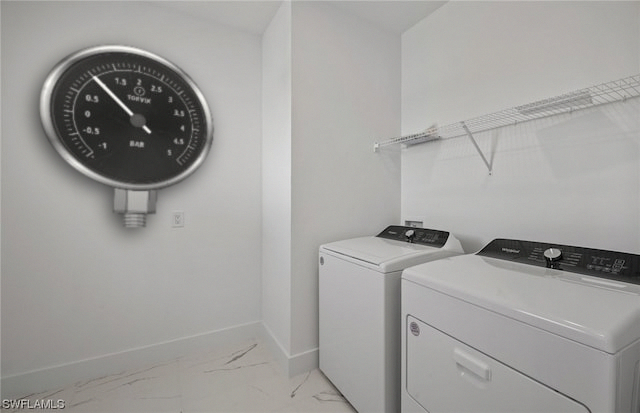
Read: value=1 unit=bar
